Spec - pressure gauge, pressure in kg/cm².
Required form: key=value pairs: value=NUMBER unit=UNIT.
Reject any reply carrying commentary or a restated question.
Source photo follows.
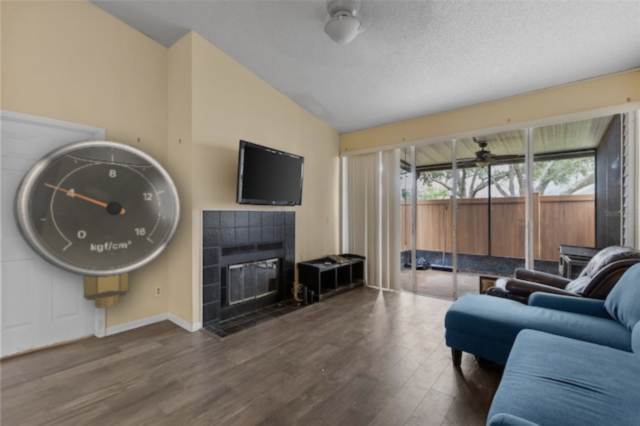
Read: value=4 unit=kg/cm²
